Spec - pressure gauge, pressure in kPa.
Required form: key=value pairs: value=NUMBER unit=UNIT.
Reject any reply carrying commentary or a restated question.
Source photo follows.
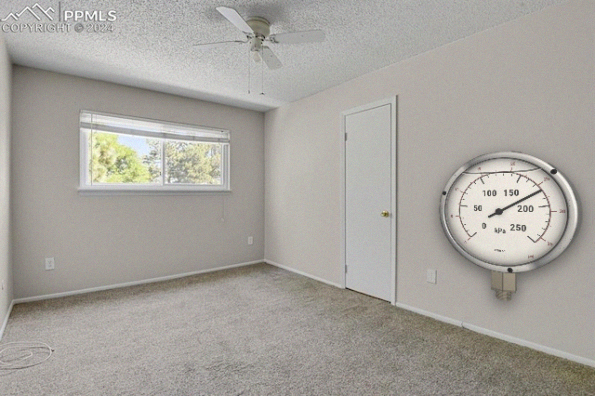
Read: value=180 unit=kPa
